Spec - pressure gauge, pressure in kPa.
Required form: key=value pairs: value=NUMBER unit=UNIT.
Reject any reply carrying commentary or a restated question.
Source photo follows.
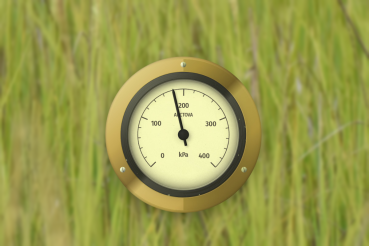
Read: value=180 unit=kPa
